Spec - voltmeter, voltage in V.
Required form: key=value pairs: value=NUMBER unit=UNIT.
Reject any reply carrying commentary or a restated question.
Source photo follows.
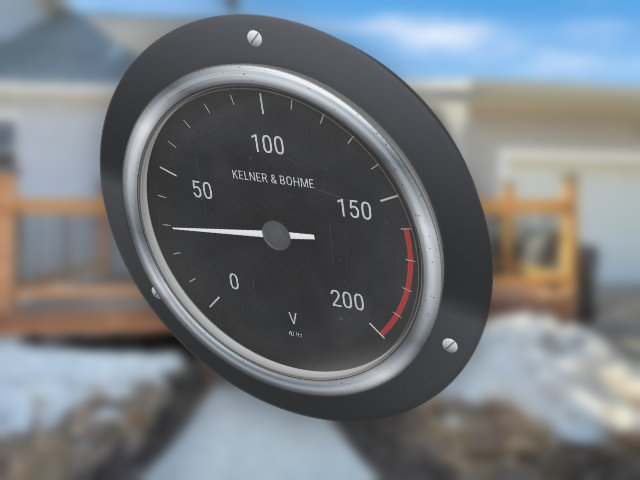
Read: value=30 unit=V
